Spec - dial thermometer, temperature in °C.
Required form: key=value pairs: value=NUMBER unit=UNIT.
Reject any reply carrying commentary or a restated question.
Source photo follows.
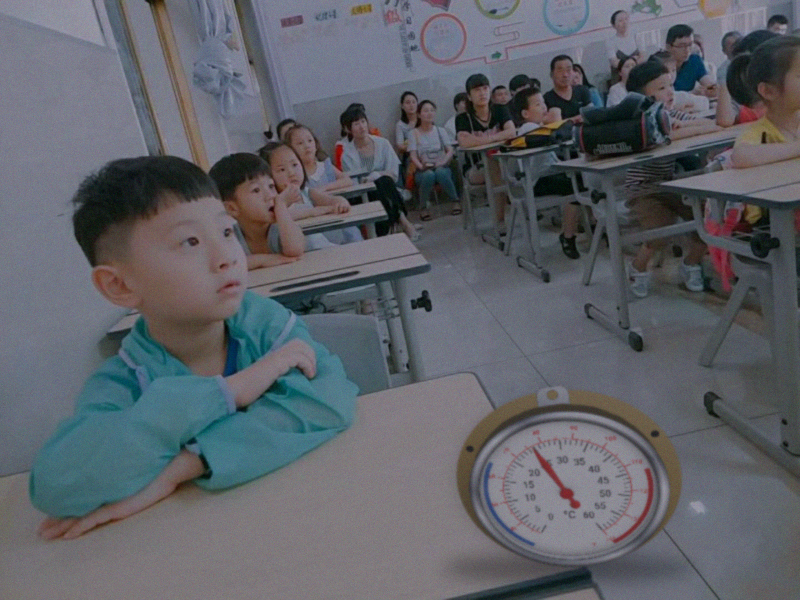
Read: value=25 unit=°C
